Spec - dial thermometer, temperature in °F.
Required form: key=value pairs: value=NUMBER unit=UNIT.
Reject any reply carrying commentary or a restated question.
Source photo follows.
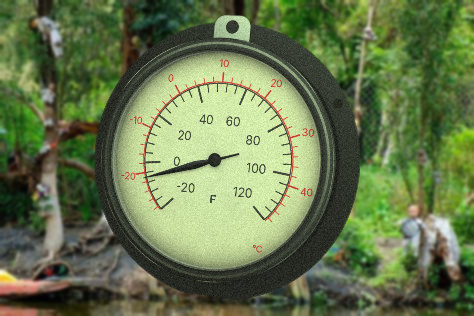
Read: value=-6 unit=°F
